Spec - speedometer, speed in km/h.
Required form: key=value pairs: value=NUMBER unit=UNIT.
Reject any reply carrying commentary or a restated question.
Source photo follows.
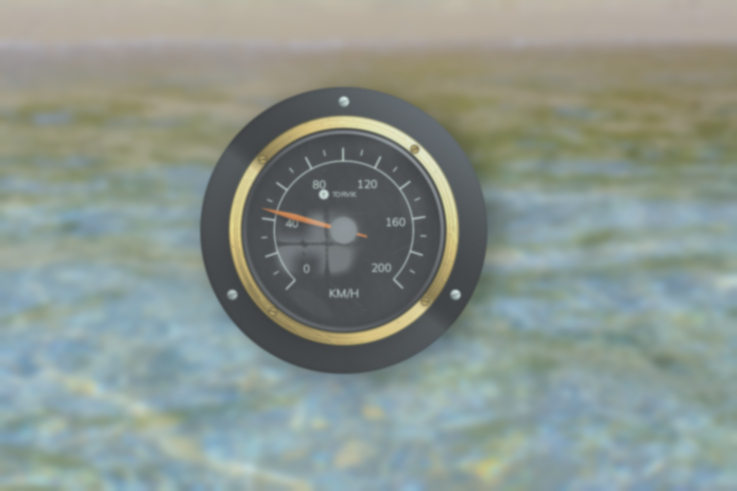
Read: value=45 unit=km/h
